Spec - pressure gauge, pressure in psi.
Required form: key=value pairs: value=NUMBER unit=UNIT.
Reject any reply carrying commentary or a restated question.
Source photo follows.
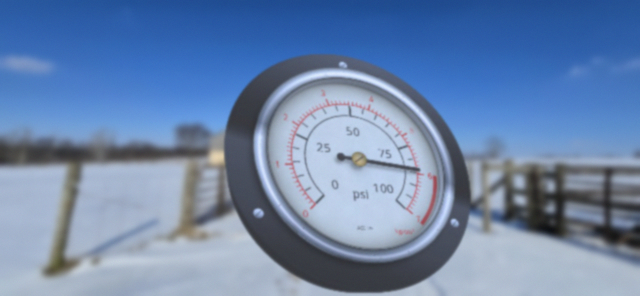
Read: value=85 unit=psi
